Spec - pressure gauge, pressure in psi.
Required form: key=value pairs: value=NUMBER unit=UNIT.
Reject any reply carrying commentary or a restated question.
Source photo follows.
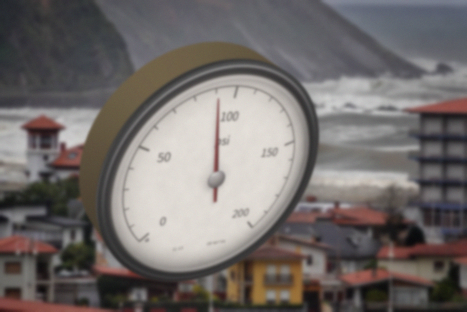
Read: value=90 unit=psi
